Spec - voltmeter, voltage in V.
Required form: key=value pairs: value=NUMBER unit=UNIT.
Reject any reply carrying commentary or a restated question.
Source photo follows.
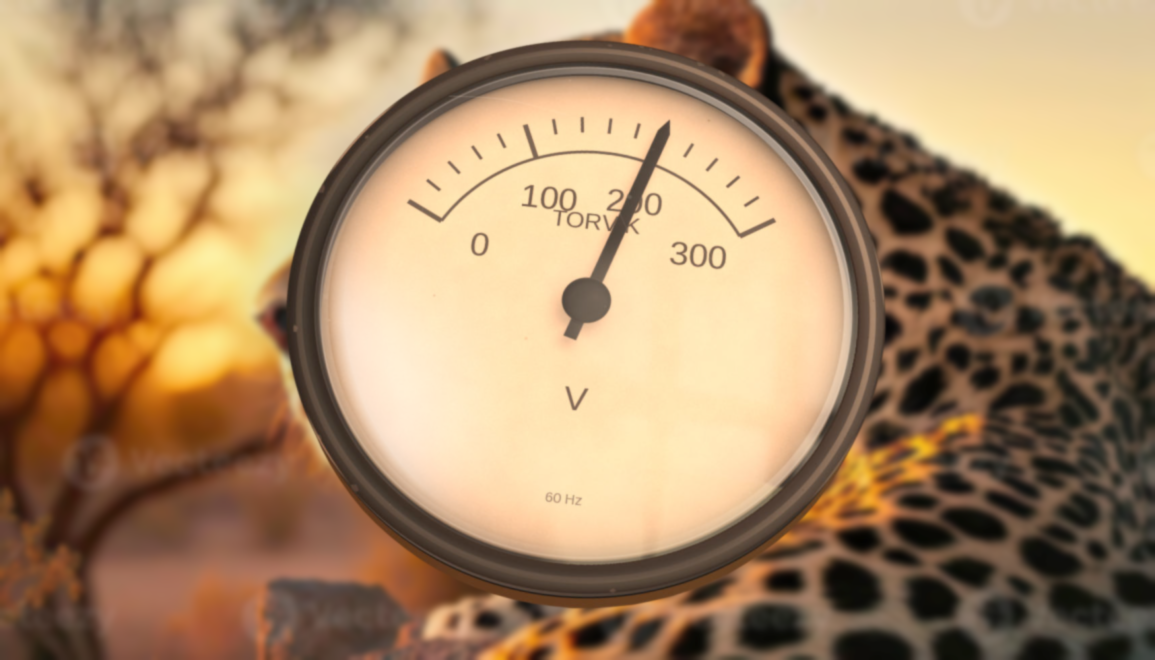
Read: value=200 unit=V
